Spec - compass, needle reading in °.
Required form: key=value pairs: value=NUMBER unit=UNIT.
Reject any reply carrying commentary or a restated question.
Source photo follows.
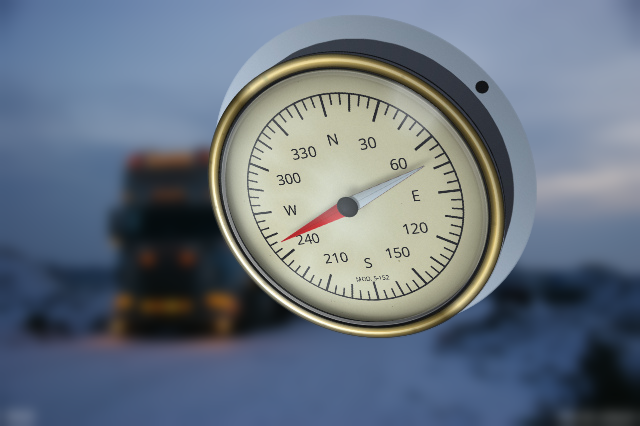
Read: value=250 unit=°
